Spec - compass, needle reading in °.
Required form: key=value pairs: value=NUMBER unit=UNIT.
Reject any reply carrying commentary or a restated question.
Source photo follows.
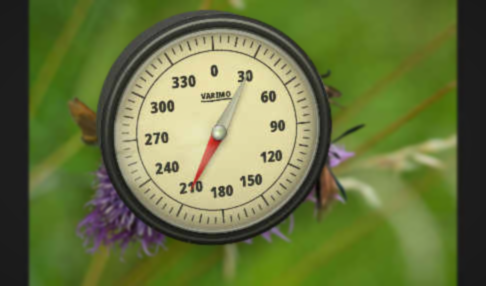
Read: value=210 unit=°
